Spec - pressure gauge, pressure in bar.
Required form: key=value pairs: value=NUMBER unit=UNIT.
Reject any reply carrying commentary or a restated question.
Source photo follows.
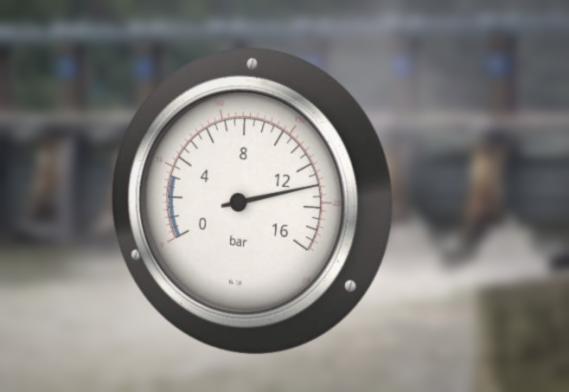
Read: value=13 unit=bar
